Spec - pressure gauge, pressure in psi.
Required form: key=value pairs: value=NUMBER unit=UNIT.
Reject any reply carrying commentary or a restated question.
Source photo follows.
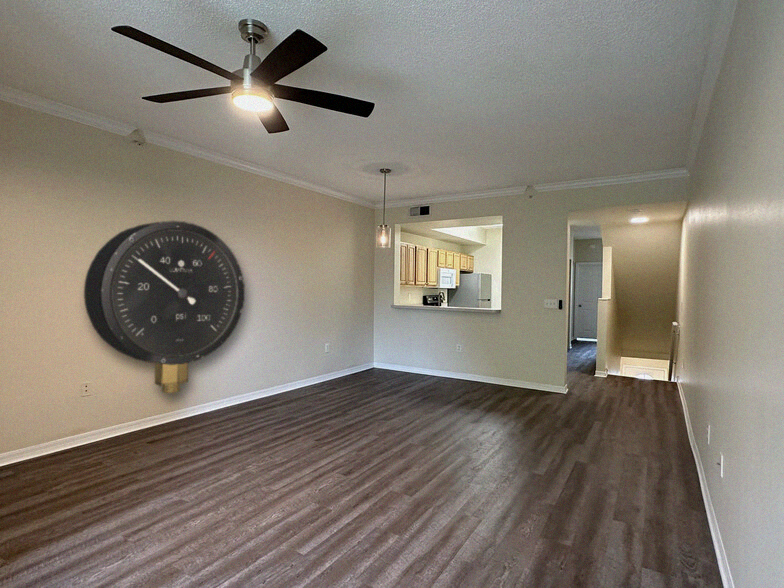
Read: value=30 unit=psi
